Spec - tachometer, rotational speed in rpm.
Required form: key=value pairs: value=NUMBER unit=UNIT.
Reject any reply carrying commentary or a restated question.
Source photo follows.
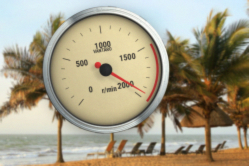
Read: value=1950 unit=rpm
